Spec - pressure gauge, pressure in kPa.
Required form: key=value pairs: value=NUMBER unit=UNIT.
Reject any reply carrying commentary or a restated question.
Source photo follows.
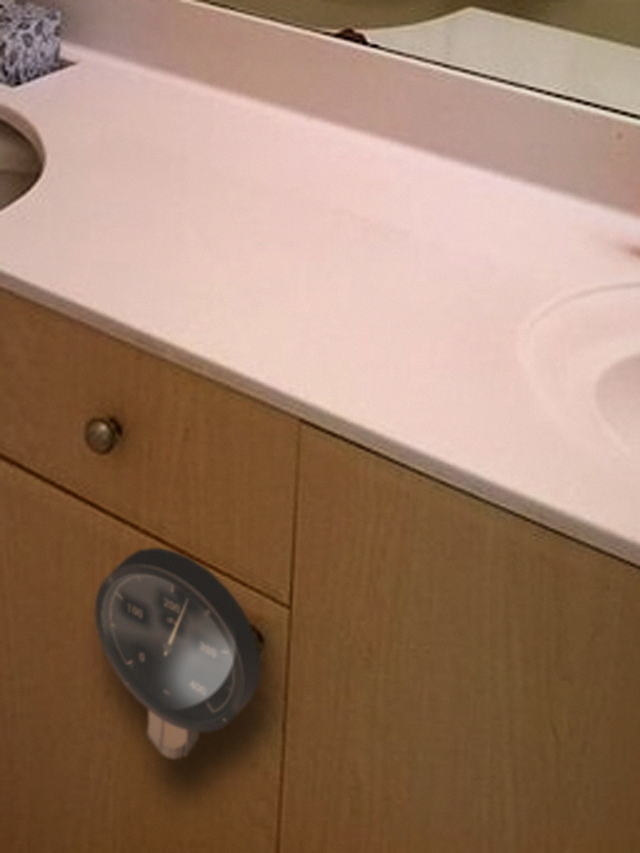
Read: value=225 unit=kPa
